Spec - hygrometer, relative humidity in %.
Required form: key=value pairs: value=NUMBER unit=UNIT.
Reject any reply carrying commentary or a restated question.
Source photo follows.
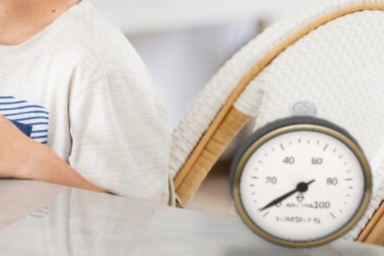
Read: value=4 unit=%
